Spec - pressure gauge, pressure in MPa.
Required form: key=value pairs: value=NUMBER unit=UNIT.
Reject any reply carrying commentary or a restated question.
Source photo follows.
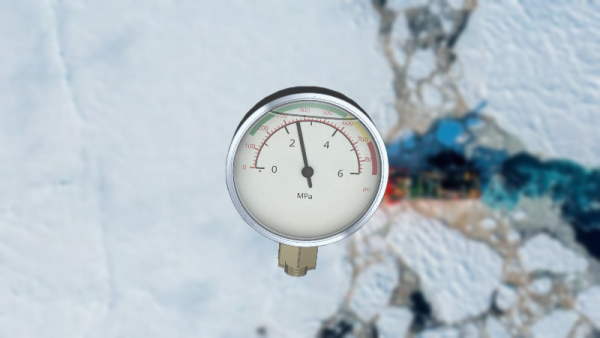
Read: value=2.5 unit=MPa
